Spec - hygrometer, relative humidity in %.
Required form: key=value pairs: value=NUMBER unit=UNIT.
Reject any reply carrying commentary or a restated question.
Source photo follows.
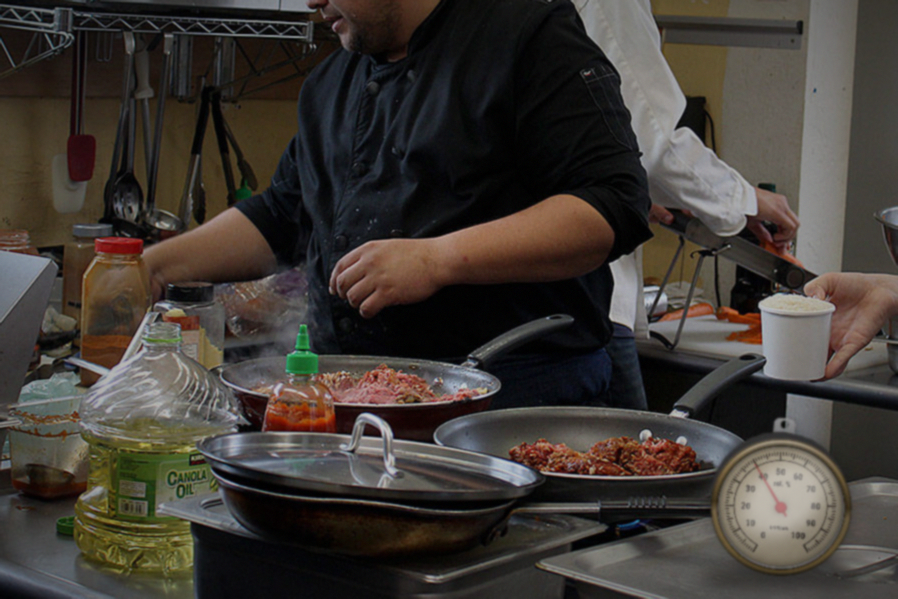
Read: value=40 unit=%
